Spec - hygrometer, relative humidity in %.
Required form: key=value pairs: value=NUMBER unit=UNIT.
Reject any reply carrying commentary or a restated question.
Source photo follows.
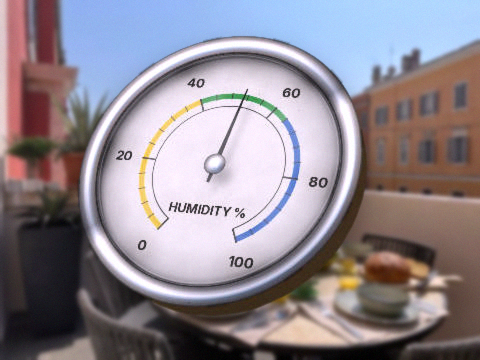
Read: value=52 unit=%
